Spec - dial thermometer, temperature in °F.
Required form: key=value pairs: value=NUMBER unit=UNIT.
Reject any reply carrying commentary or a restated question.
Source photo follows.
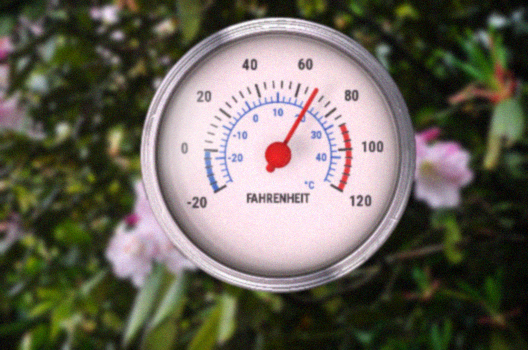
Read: value=68 unit=°F
